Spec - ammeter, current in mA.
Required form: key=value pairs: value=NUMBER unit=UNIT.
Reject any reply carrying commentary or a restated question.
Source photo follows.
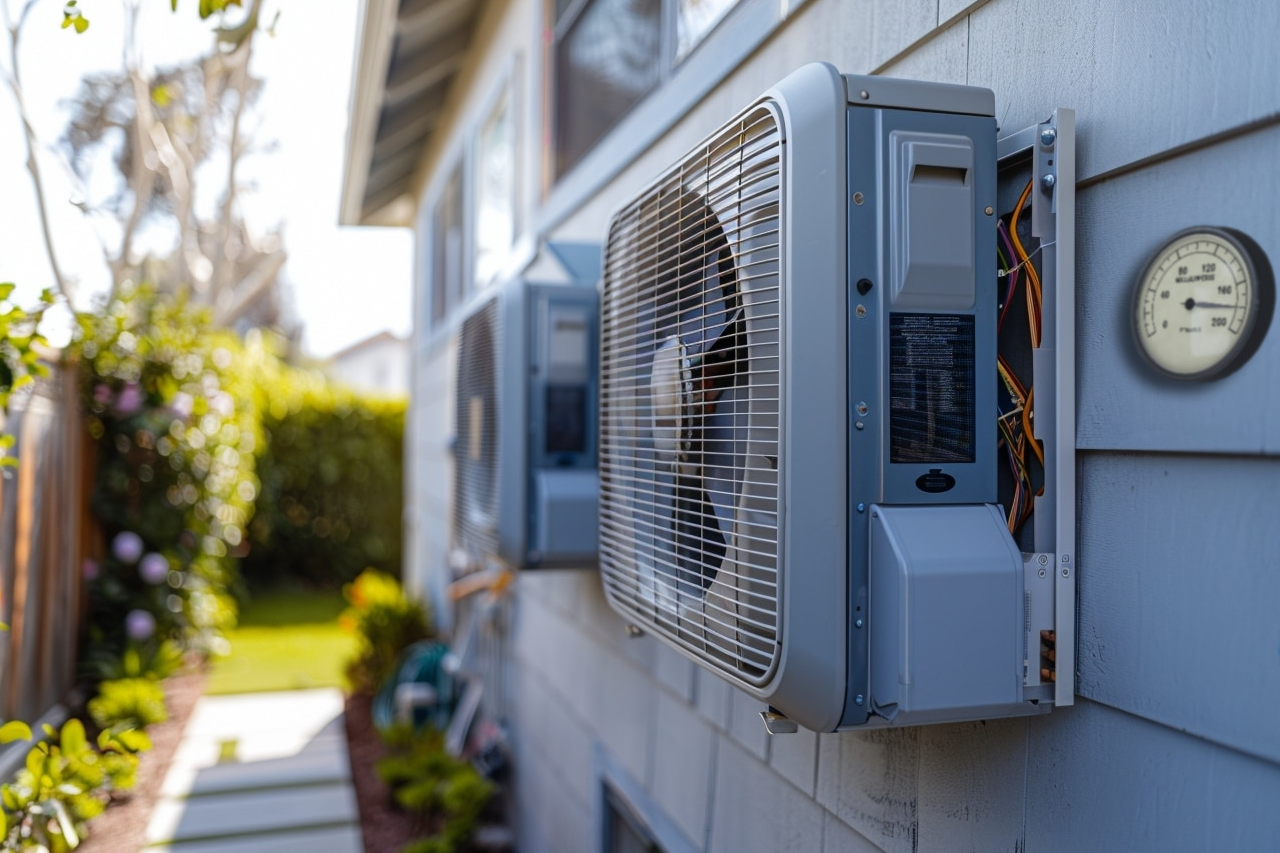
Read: value=180 unit=mA
